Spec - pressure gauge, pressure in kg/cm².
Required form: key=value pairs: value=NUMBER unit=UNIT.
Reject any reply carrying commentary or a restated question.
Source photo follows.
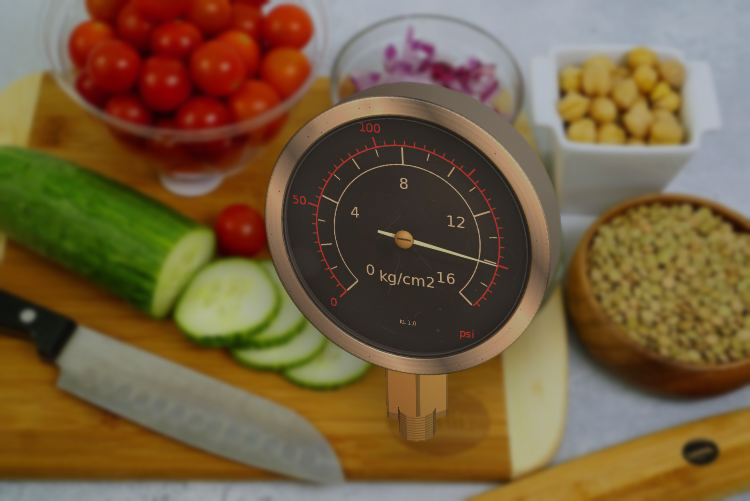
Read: value=14 unit=kg/cm²
